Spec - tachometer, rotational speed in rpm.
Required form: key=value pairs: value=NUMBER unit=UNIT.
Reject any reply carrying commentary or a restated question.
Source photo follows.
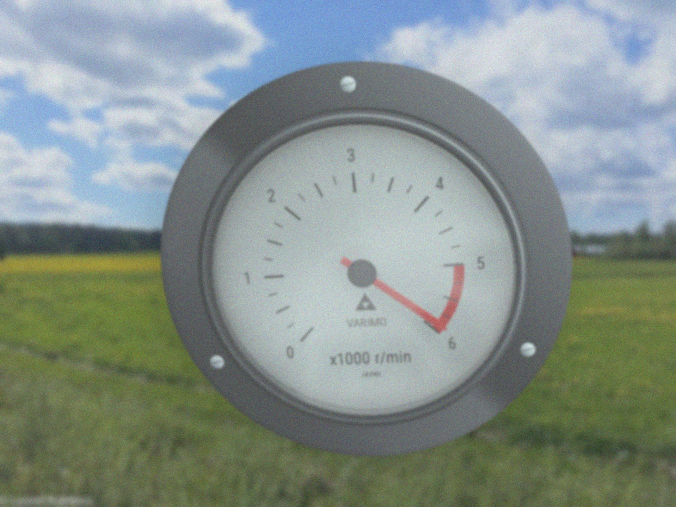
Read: value=5875 unit=rpm
